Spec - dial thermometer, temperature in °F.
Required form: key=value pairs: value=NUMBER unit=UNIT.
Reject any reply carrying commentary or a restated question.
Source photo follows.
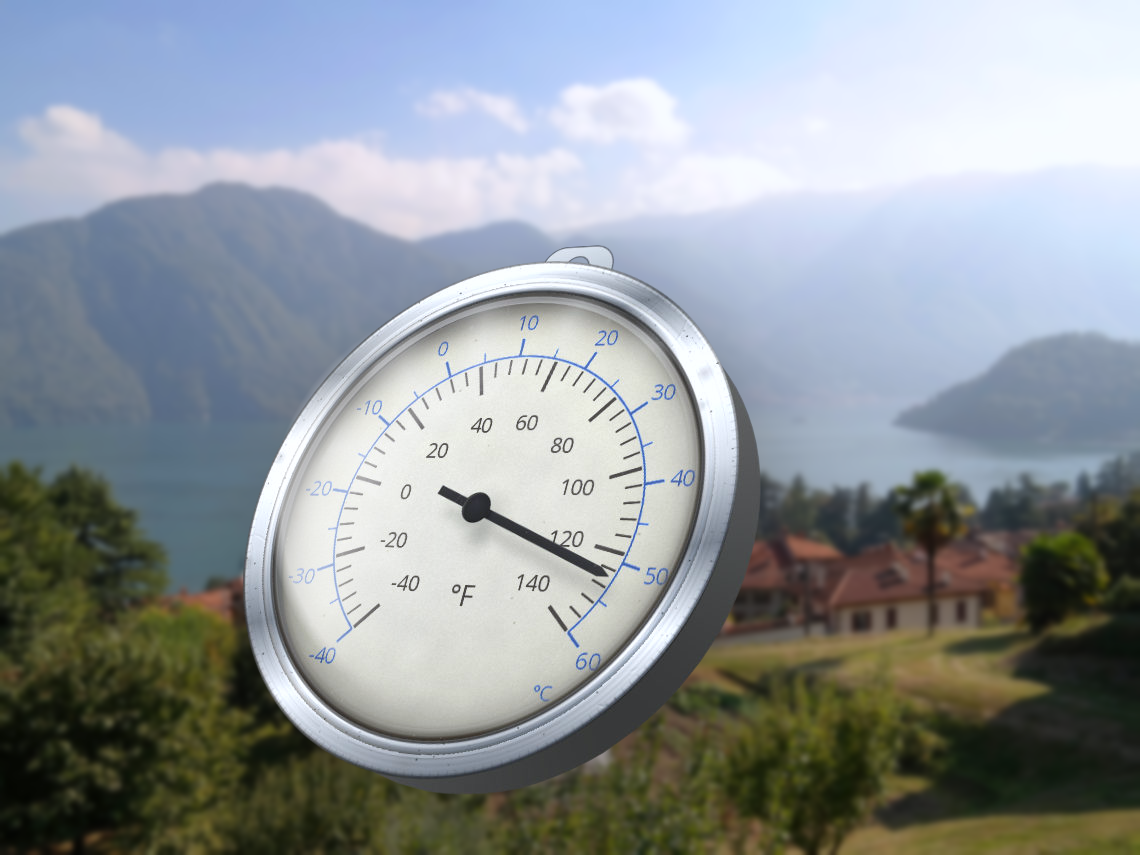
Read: value=126 unit=°F
